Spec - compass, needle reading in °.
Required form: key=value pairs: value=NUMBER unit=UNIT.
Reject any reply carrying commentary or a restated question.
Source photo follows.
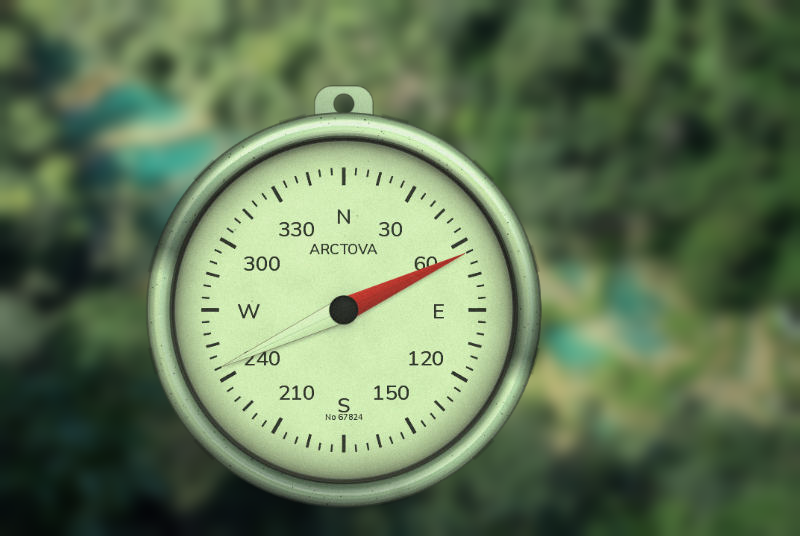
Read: value=65 unit=°
